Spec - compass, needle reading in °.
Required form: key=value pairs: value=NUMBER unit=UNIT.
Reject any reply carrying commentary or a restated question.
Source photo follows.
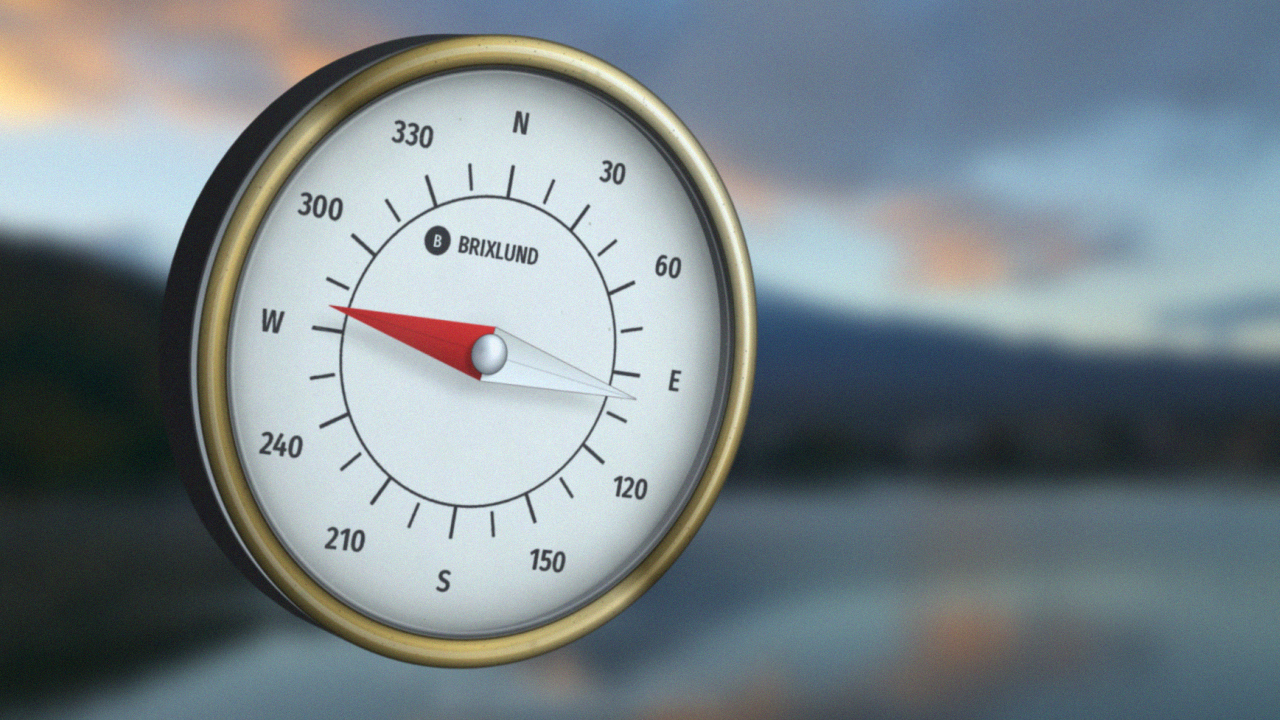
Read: value=277.5 unit=°
